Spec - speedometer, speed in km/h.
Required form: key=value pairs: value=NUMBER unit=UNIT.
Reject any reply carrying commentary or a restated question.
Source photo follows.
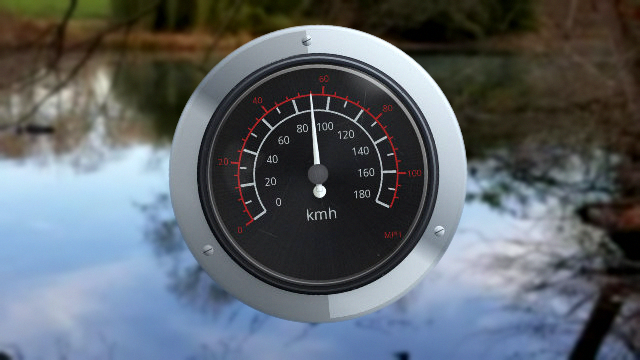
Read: value=90 unit=km/h
